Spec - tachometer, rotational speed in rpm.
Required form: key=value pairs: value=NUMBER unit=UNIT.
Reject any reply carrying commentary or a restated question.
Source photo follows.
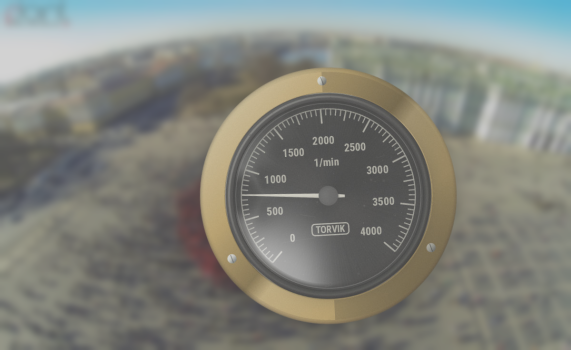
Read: value=750 unit=rpm
